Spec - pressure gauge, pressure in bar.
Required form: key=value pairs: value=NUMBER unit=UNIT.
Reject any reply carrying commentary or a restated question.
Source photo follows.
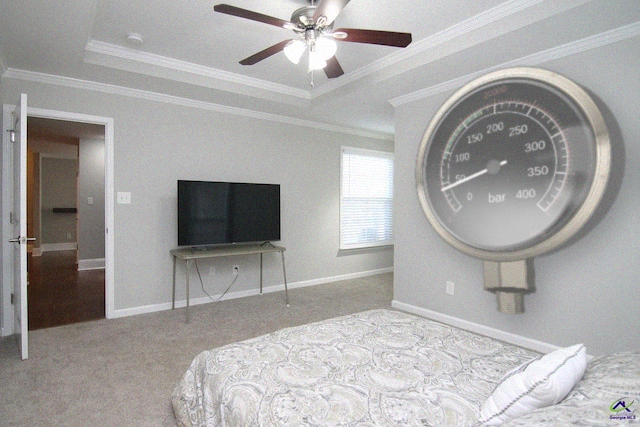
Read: value=40 unit=bar
